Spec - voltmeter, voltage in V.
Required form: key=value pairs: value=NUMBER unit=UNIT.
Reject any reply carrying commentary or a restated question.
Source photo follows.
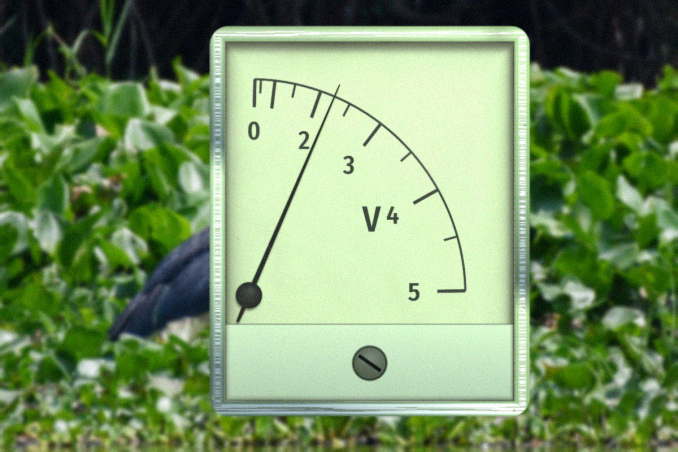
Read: value=2.25 unit=V
